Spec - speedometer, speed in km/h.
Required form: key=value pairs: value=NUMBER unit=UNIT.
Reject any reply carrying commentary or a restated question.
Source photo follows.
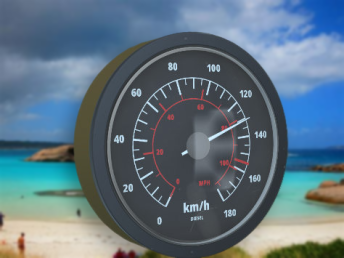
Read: value=130 unit=km/h
